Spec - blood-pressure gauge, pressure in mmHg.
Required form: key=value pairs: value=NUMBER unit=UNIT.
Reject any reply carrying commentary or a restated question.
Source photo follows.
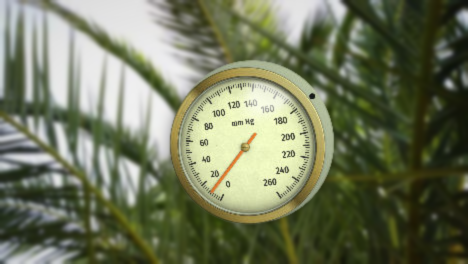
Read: value=10 unit=mmHg
